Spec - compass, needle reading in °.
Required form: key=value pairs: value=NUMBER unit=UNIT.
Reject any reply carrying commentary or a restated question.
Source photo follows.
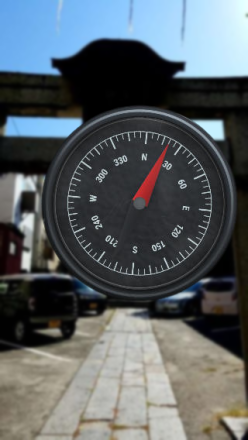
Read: value=20 unit=°
